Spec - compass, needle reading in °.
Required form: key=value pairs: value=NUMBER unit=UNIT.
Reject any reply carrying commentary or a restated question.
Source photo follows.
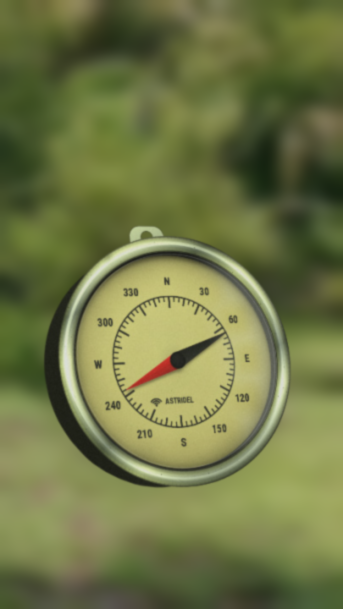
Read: value=245 unit=°
